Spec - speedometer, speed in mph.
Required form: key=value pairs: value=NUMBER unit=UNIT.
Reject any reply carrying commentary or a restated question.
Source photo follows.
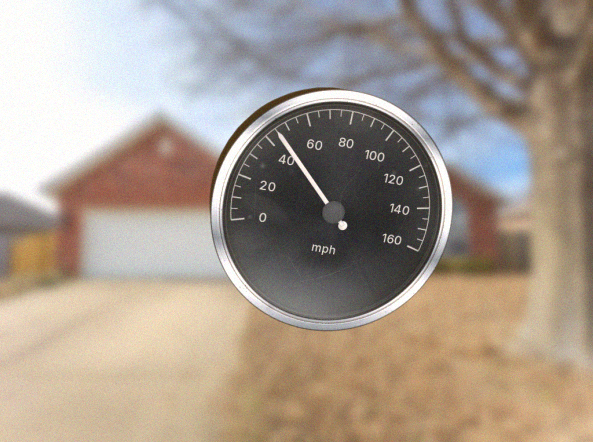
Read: value=45 unit=mph
